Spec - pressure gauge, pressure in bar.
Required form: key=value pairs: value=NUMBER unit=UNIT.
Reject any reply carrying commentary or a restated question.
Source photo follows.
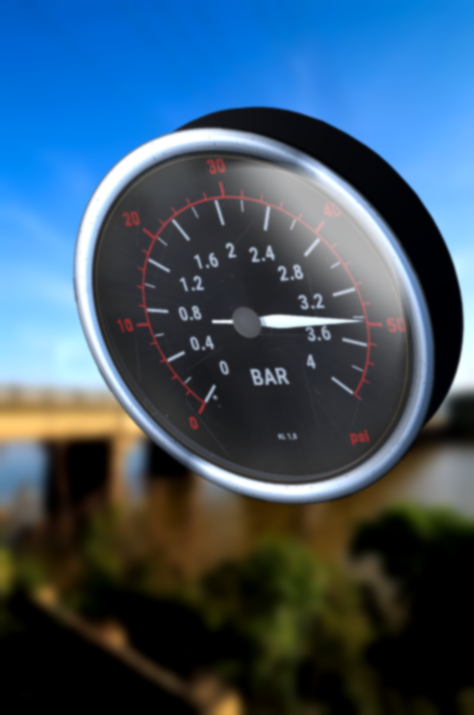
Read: value=3.4 unit=bar
